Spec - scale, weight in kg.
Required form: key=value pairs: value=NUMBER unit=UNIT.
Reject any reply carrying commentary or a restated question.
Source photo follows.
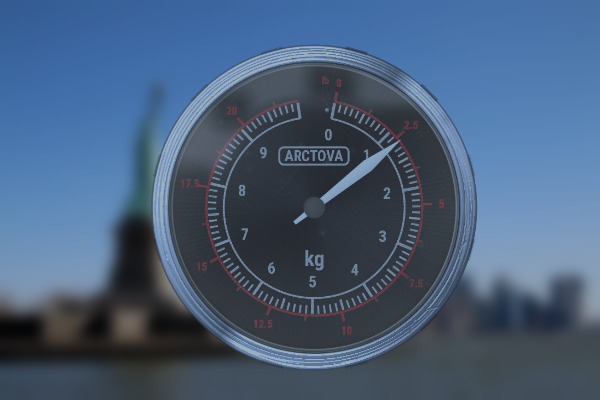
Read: value=1.2 unit=kg
